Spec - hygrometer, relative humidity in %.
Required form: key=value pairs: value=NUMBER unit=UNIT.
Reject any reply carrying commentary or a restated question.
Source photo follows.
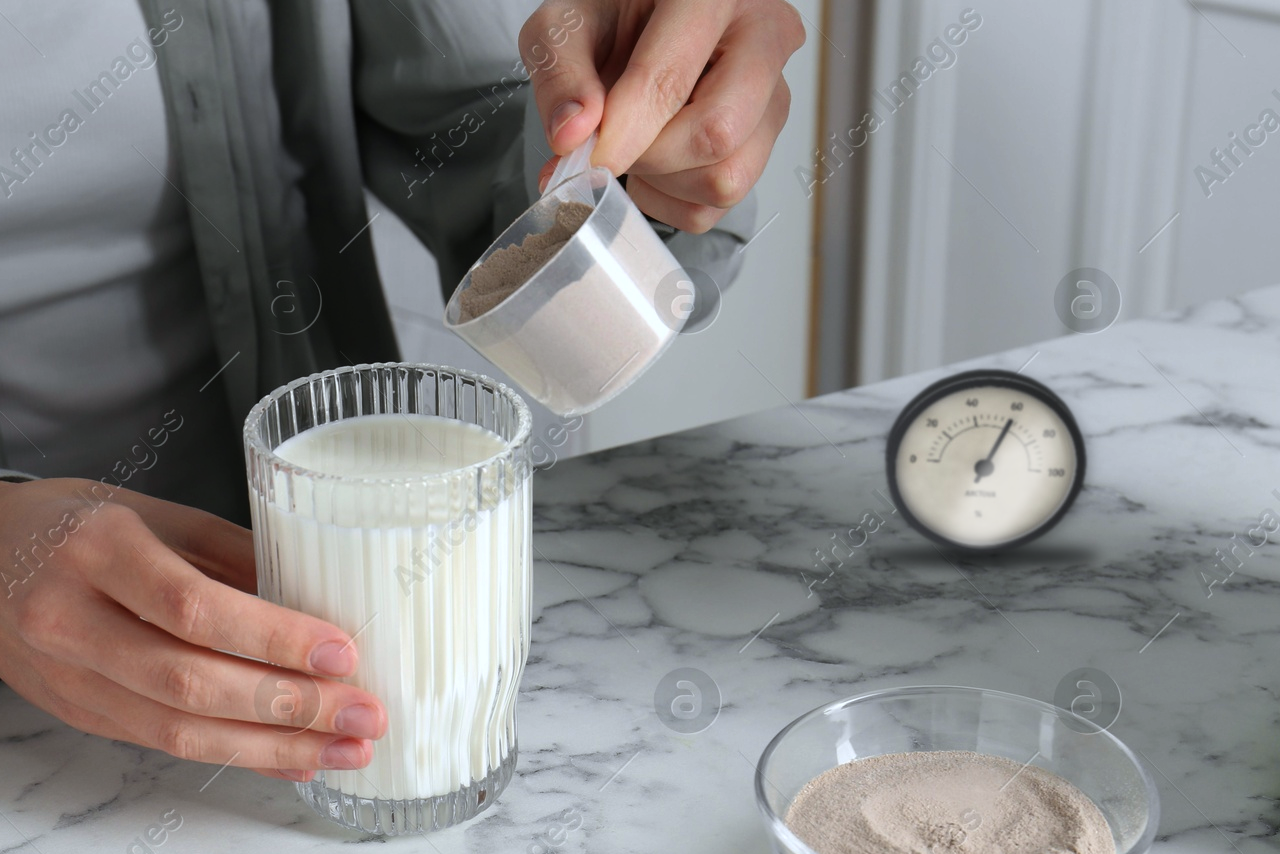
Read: value=60 unit=%
